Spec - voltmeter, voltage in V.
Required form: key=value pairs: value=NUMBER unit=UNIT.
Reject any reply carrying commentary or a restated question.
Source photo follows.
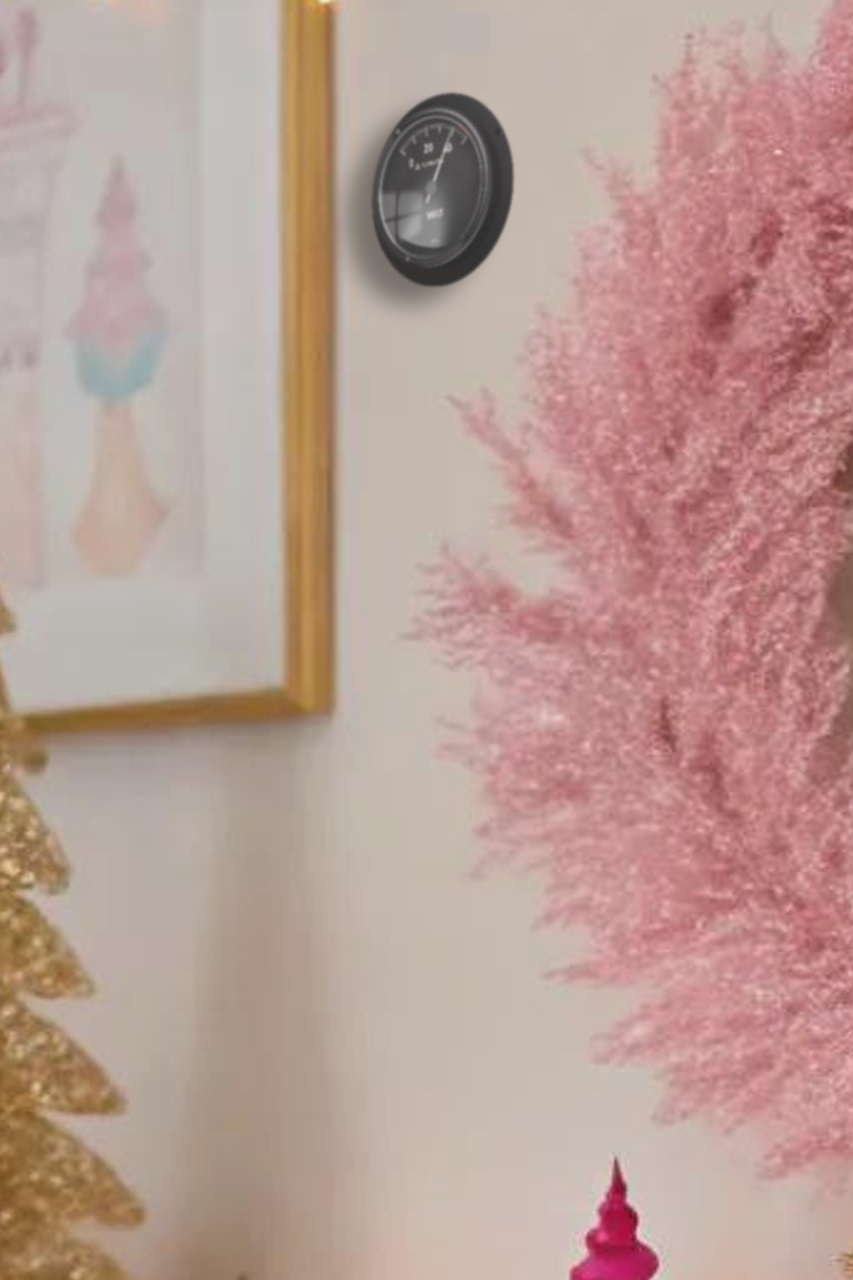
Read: value=40 unit=V
